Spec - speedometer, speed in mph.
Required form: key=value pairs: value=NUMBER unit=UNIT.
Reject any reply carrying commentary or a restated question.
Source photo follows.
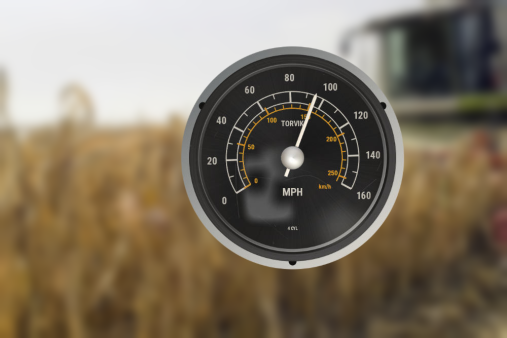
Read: value=95 unit=mph
